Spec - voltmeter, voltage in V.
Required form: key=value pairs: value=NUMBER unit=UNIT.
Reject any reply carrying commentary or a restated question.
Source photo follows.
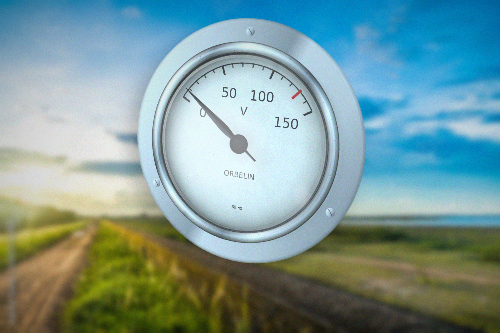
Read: value=10 unit=V
